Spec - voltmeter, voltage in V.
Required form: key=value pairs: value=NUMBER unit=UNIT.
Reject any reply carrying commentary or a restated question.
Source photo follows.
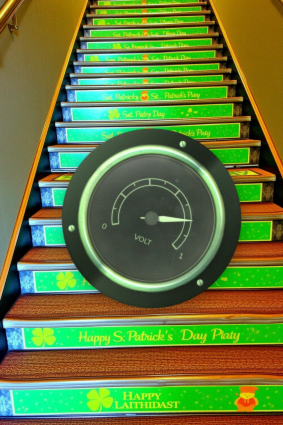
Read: value=0.8 unit=V
